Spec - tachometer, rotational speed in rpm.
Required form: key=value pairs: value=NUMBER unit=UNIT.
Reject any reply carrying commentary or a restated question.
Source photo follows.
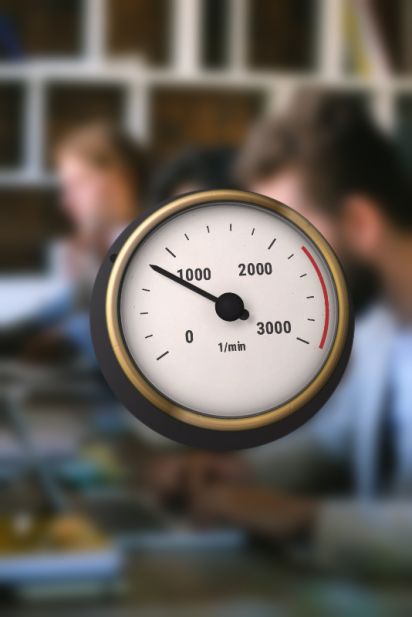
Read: value=800 unit=rpm
